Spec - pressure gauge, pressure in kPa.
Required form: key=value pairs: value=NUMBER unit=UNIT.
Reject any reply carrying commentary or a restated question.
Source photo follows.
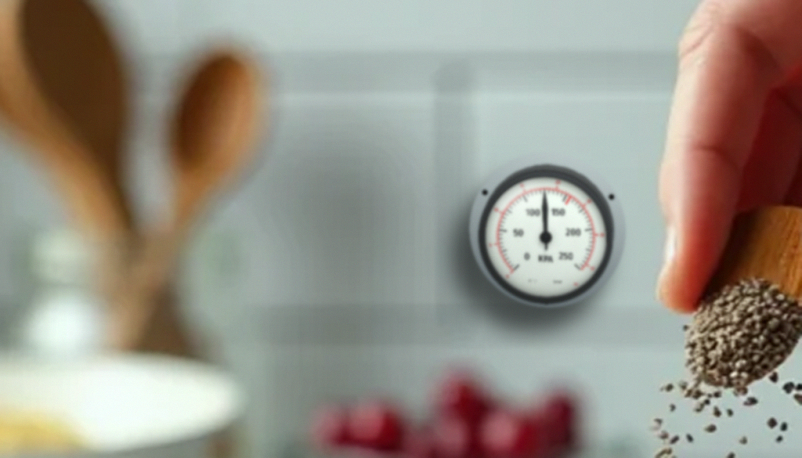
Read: value=125 unit=kPa
